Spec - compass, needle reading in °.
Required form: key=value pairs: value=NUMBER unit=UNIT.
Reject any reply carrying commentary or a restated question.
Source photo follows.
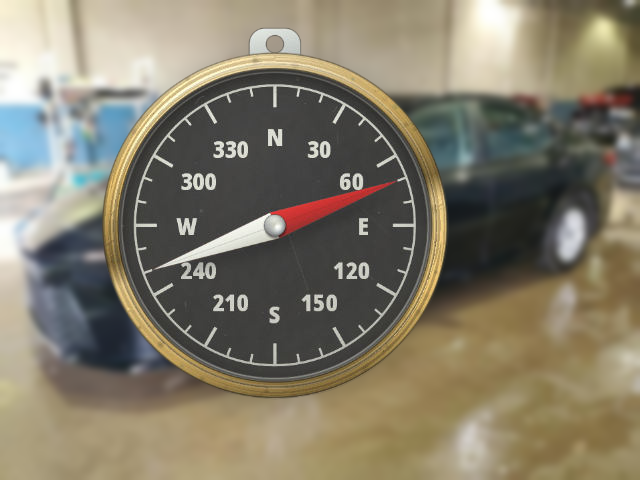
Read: value=70 unit=°
